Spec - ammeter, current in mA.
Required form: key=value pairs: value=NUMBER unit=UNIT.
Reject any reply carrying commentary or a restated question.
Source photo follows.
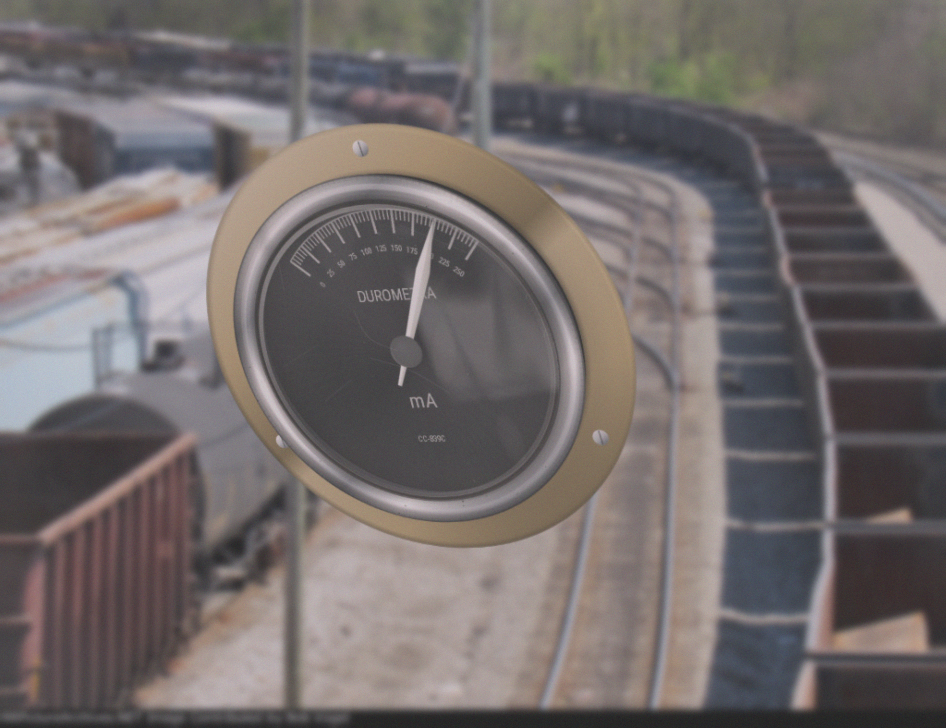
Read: value=200 unit=mA
